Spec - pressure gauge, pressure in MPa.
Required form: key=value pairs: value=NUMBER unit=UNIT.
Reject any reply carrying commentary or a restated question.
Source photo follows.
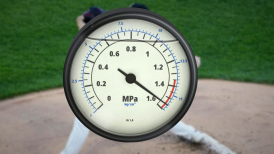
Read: value=1.55 unit=MPa
